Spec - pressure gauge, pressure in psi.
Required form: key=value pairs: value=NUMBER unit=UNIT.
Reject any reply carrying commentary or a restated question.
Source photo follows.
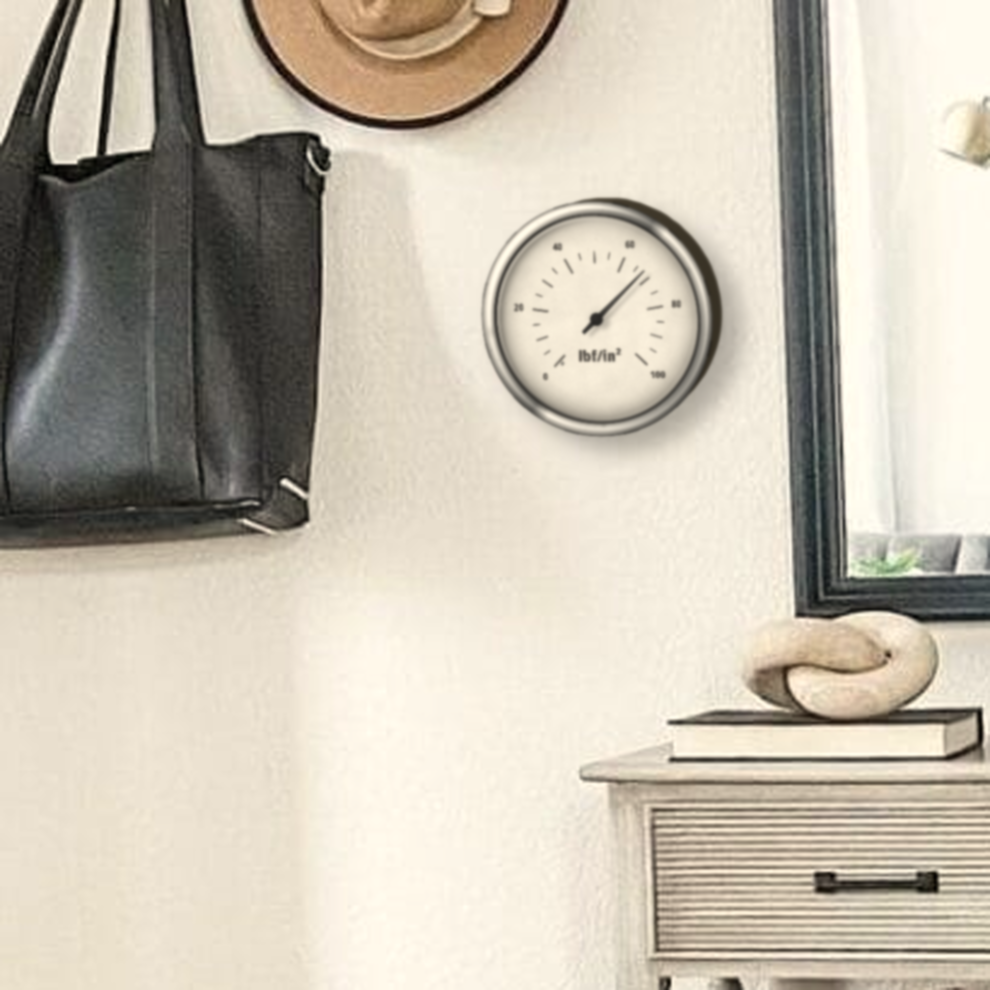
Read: value=67.5 unit=psi
